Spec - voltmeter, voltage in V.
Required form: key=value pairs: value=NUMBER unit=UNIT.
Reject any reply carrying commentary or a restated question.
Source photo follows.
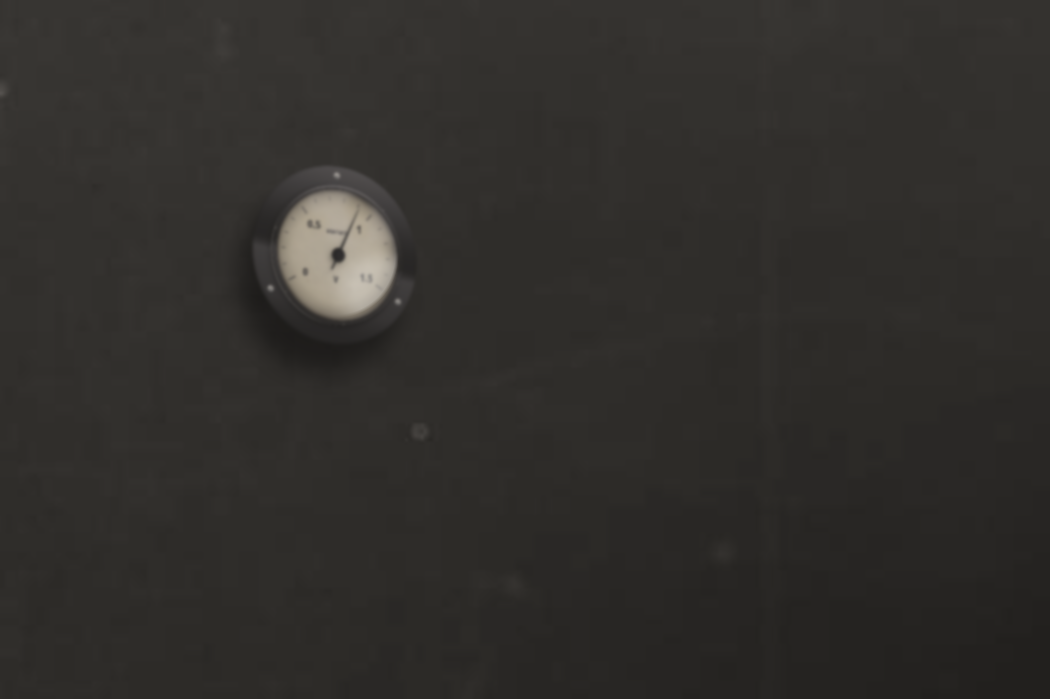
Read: value=0.9 unit=V
